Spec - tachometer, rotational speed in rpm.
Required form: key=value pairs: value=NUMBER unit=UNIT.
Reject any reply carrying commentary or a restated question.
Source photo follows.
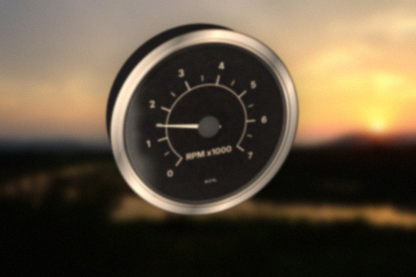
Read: value=1500 unit=rpm
